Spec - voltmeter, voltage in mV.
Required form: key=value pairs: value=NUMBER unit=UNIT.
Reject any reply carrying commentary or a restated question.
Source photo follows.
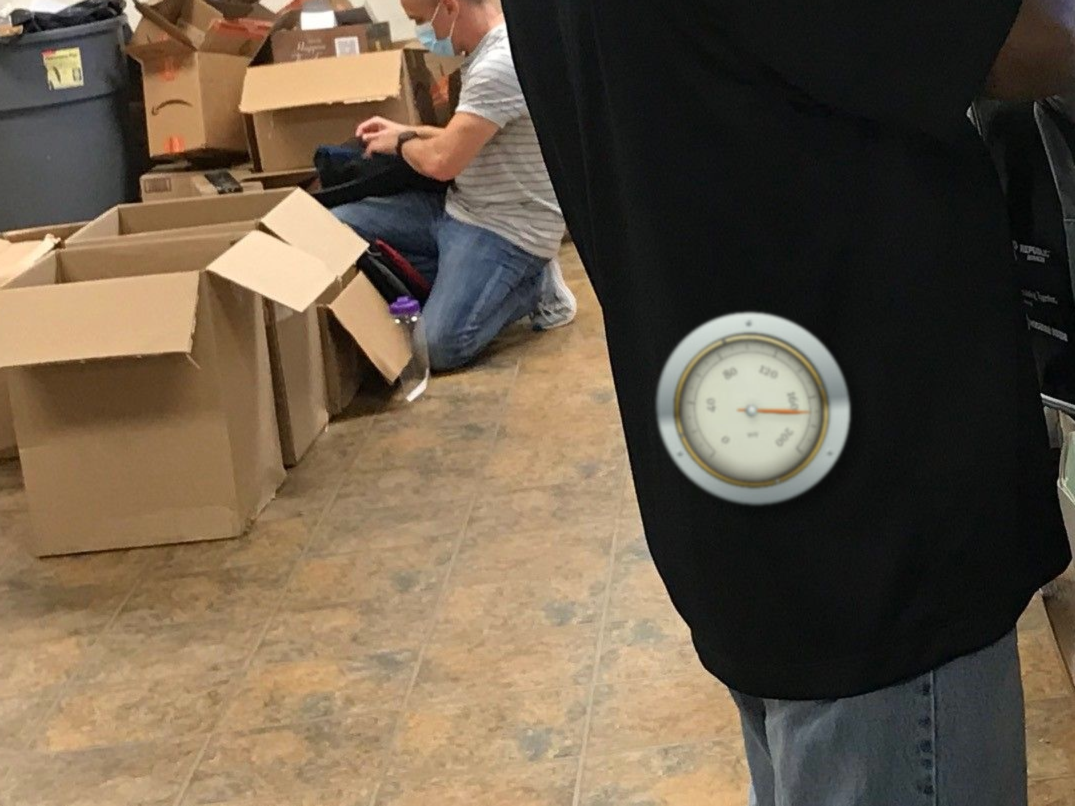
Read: value=170 unit=mV
